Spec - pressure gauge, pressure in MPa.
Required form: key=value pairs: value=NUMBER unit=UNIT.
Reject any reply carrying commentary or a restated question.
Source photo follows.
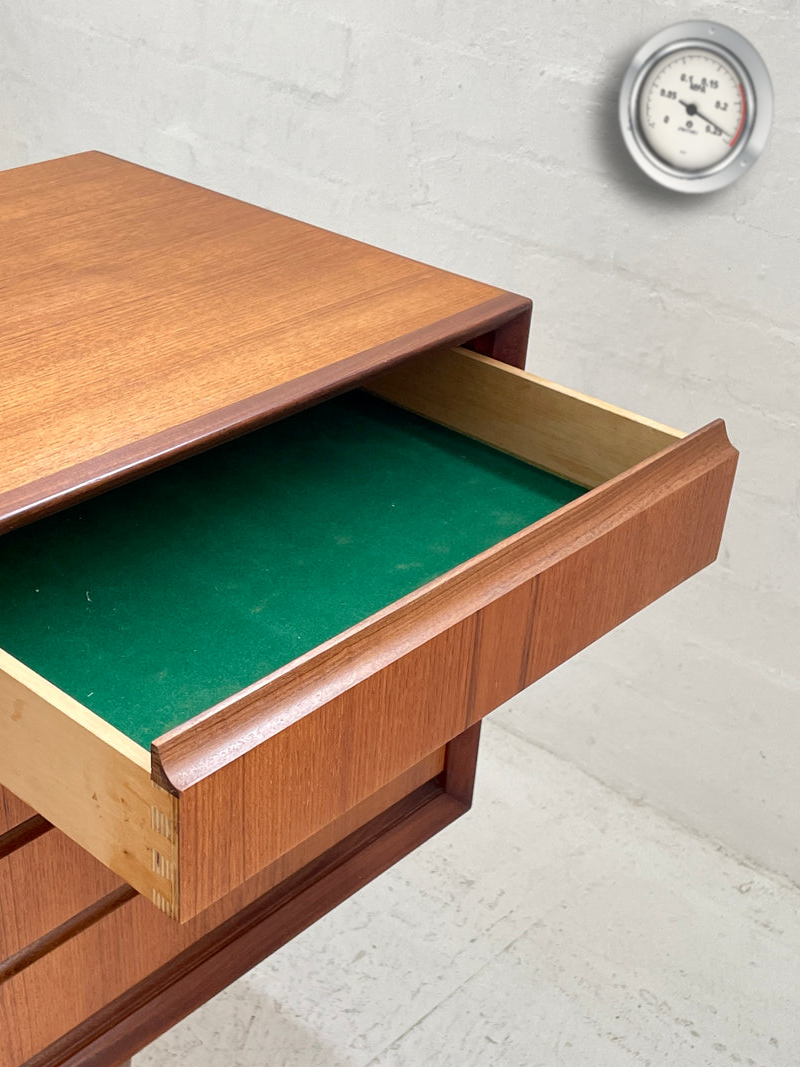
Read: value=0.24 unit=MPa
